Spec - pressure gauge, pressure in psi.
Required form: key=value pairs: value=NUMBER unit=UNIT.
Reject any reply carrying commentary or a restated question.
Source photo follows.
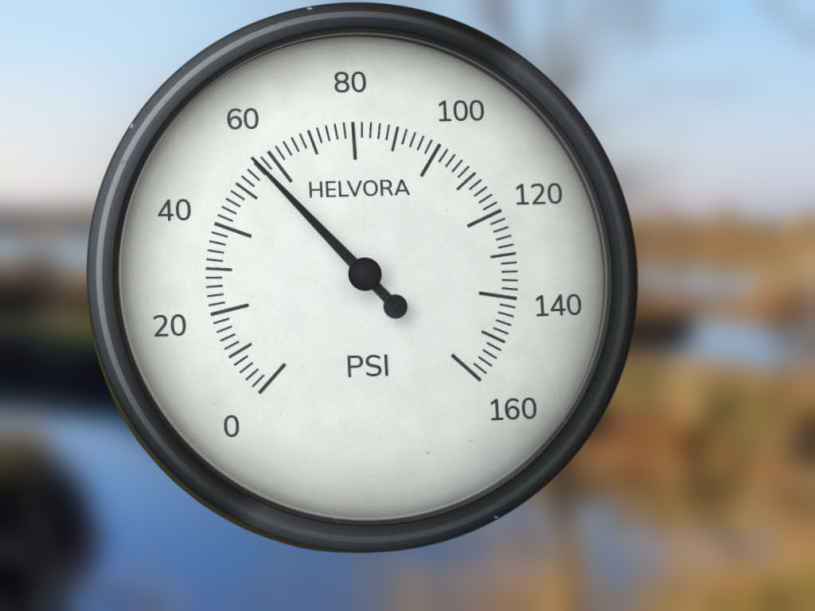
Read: value=56 unit=psi
